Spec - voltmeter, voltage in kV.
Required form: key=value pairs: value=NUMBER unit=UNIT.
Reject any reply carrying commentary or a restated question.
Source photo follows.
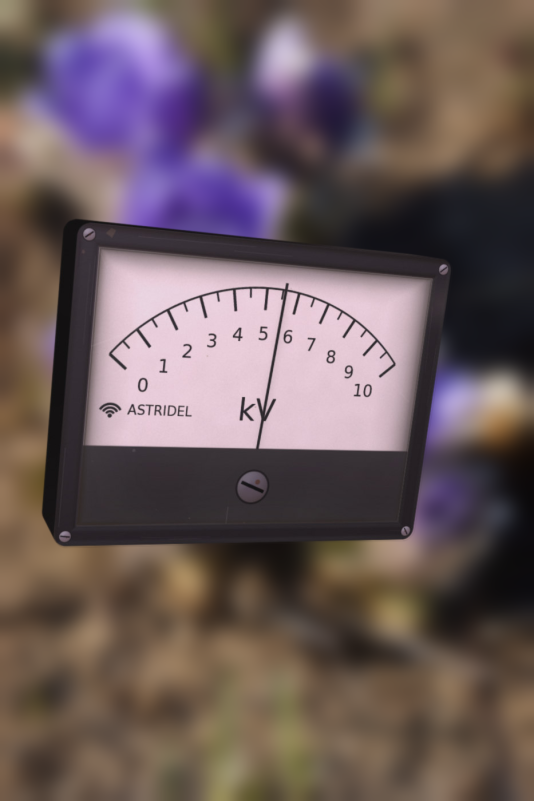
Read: value=5.5 unit=kV
